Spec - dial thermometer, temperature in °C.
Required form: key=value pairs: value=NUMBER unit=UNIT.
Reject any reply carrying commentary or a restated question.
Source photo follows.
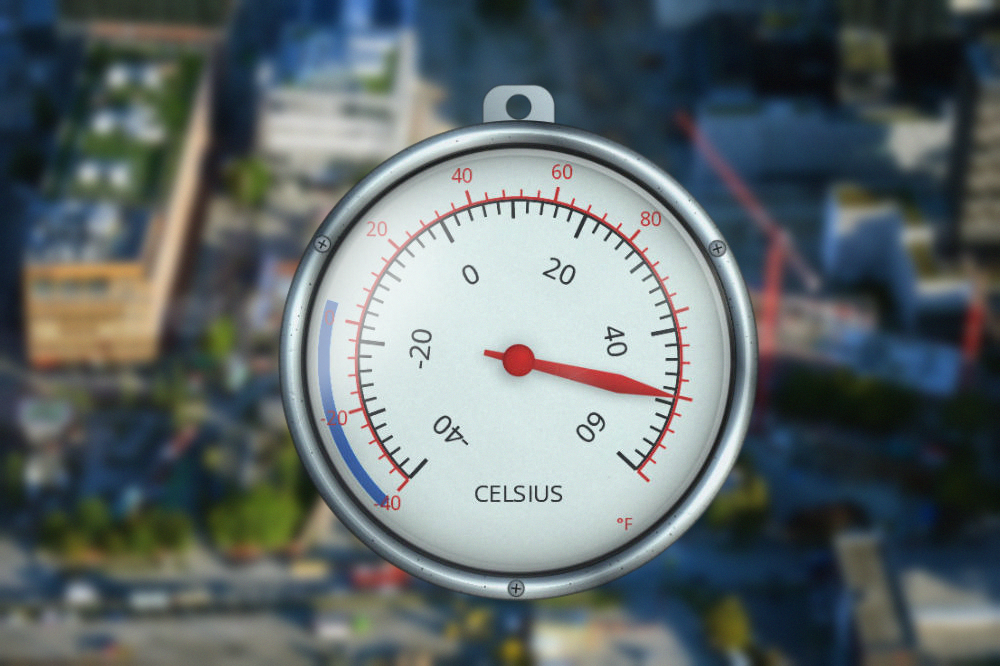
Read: value=49 unit=°C
